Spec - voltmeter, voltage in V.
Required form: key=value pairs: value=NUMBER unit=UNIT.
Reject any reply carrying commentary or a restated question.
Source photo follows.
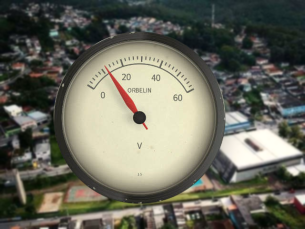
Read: value=12 unit=V
